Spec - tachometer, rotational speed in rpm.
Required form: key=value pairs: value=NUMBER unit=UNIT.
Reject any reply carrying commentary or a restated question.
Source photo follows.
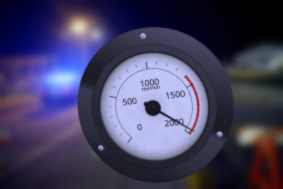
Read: value=1950 unit=rpm
